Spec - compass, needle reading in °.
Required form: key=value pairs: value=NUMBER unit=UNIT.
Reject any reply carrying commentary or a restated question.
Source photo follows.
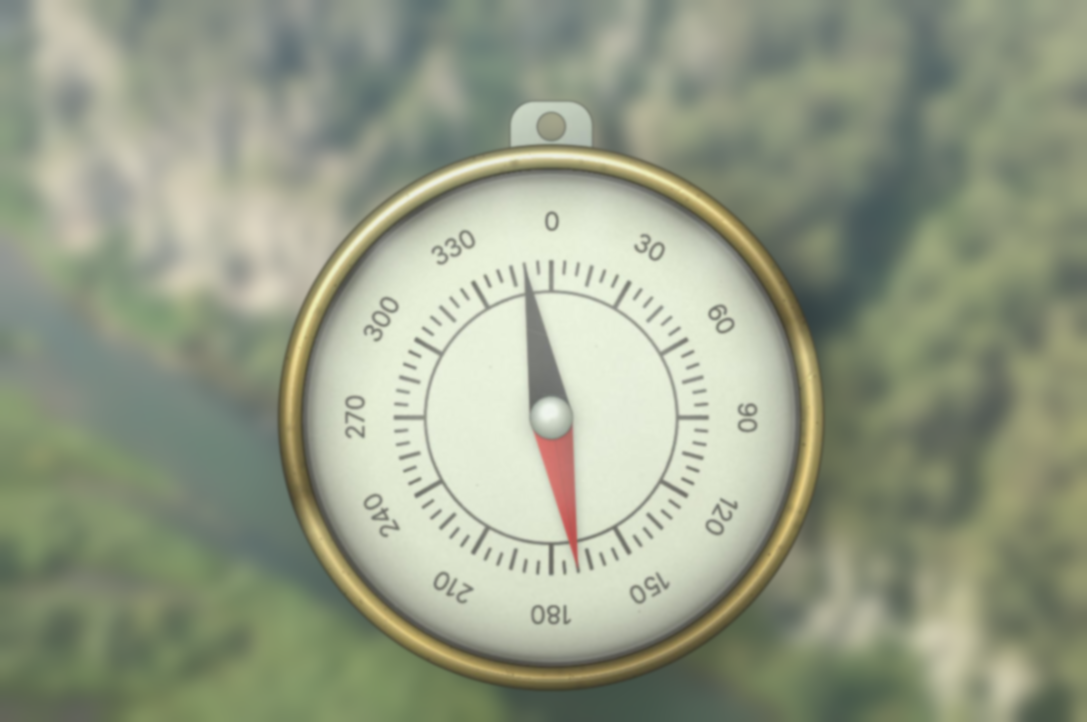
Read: value=170 unit=°
